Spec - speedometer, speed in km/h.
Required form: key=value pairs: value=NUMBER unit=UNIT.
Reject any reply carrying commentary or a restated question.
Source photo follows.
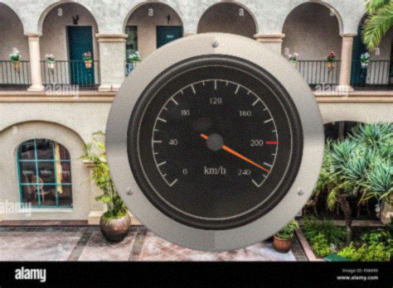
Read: value=225 unit=km/h
